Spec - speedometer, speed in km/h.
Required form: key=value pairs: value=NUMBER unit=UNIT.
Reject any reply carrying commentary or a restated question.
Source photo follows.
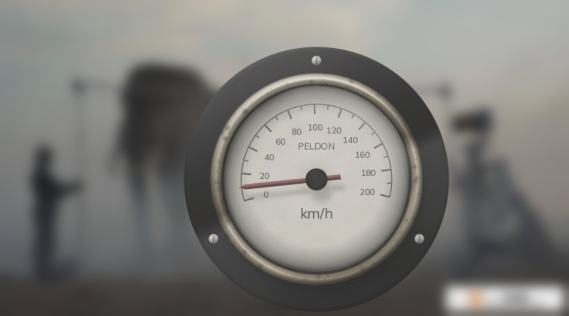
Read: value=10 unit=km/h
